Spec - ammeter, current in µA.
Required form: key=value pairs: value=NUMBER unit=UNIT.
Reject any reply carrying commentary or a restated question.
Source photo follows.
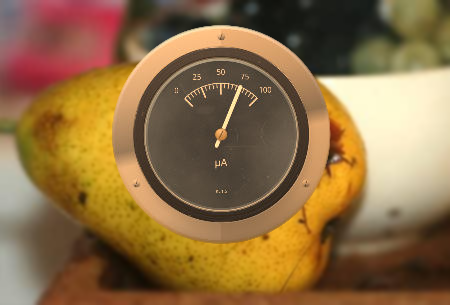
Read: value=75 unit=µA
